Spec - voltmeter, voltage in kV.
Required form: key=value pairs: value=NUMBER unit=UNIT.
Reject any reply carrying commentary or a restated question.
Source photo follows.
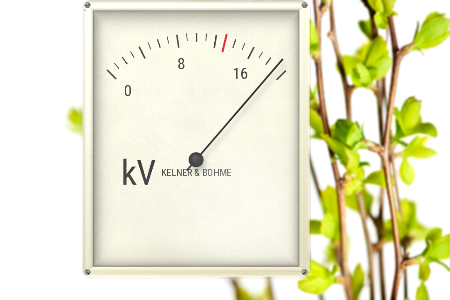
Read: value=19 unit=kV
